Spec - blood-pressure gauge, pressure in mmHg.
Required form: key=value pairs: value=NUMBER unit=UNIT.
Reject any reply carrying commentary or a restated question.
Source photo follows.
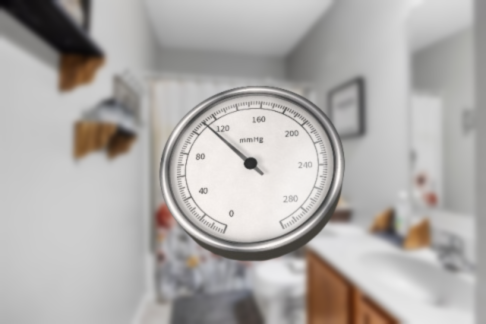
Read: value=110 unit=mmHg
